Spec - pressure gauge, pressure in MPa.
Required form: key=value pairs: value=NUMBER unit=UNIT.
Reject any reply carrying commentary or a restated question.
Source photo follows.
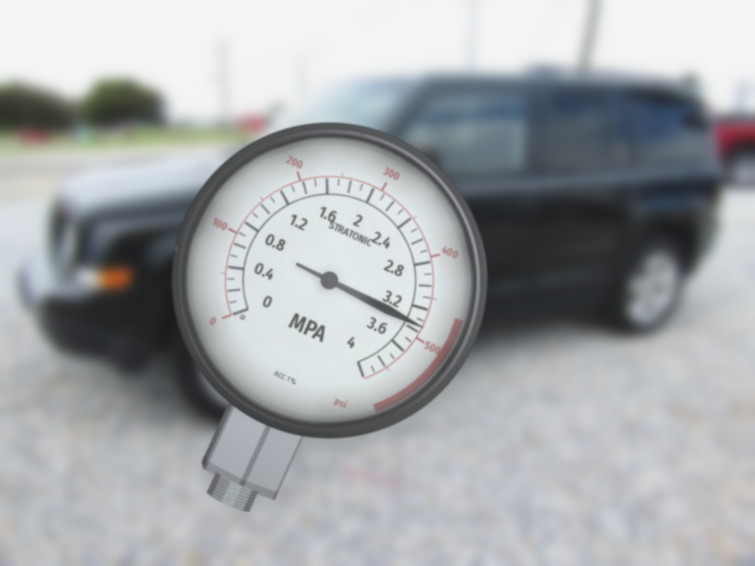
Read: value=3.35 unit=MPa
